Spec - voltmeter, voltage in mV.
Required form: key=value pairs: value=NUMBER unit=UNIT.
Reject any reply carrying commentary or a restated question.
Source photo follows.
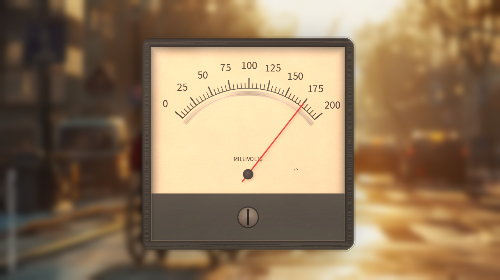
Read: value=175 unit=mV
